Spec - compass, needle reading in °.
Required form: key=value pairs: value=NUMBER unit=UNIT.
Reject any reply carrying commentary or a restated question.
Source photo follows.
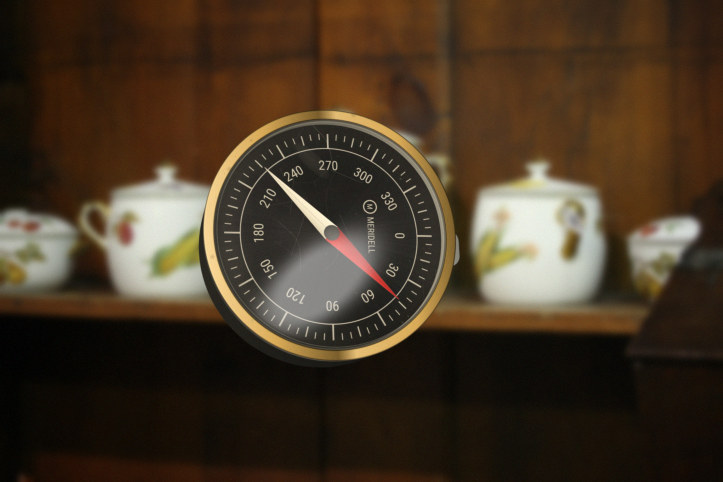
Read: value=45 unit=°
